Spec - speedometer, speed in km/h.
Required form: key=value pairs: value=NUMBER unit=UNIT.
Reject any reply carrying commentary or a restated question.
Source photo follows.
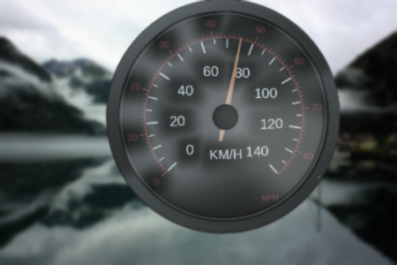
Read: value=75 unit=km/h
